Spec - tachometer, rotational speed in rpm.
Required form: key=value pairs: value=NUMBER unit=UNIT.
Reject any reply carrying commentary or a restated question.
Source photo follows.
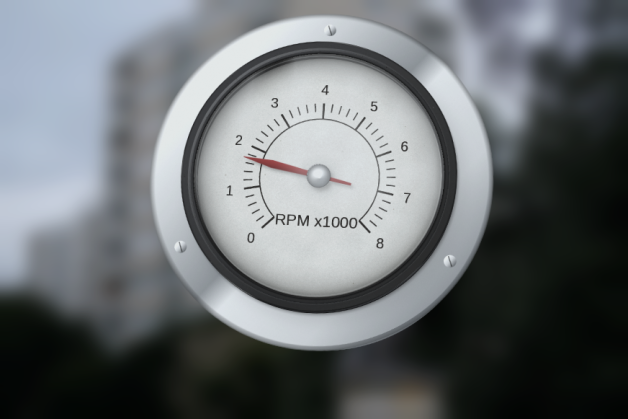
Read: value=1700 unit=rpm
